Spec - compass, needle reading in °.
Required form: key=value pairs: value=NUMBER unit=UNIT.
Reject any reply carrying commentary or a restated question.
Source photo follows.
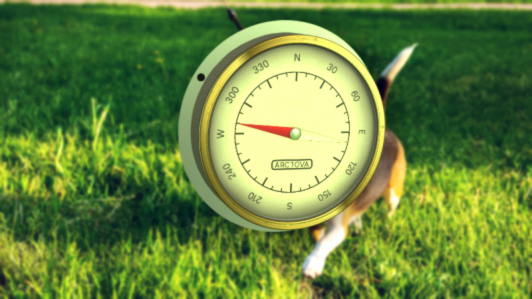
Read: value=280 unit=°
